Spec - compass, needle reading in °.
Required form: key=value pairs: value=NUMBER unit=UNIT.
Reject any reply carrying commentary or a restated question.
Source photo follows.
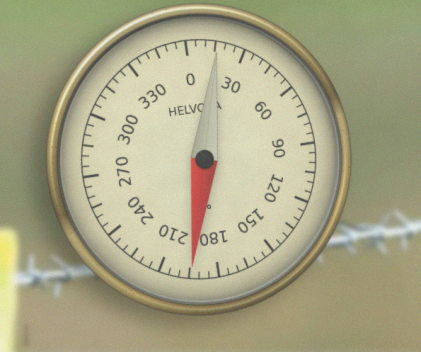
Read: value=195 unit=°
